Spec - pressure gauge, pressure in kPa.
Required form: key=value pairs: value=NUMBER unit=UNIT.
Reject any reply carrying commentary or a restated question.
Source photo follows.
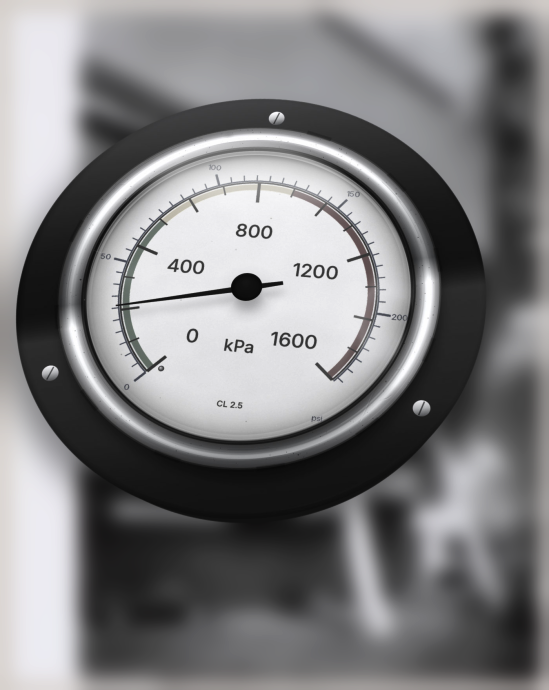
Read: value=200 unit=kPa
